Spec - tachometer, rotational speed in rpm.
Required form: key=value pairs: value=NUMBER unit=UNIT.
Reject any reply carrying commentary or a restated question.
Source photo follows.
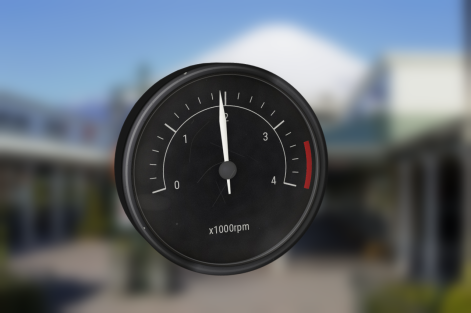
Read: value=1900 unit=rpm
